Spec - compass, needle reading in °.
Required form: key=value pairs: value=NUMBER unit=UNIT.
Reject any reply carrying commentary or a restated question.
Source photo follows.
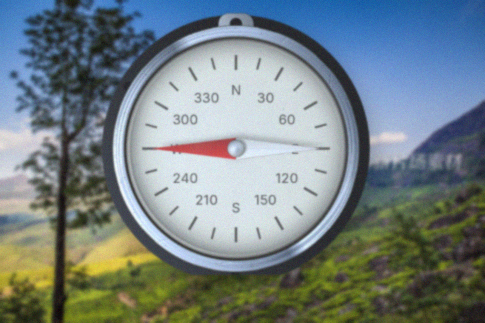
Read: value=270 unit=°
